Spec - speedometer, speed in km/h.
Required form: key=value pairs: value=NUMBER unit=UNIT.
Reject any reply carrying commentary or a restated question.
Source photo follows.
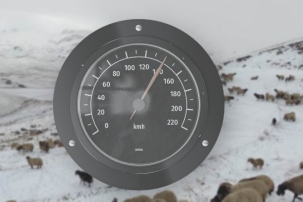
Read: value=140 unit=km/h
